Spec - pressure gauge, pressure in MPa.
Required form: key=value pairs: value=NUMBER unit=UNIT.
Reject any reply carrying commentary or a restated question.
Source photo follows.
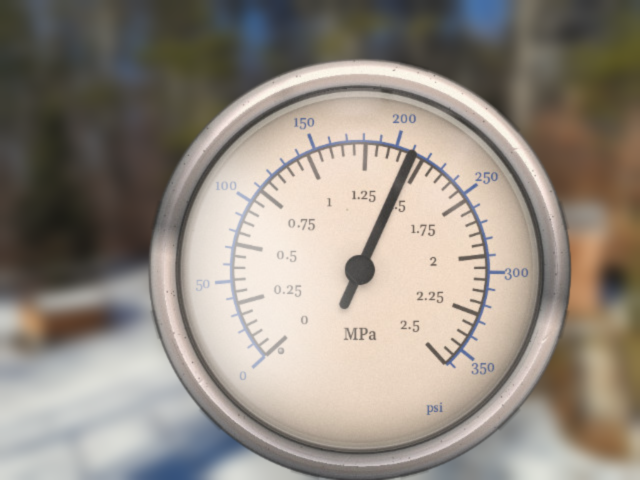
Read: value=1.45 unit=MPa
